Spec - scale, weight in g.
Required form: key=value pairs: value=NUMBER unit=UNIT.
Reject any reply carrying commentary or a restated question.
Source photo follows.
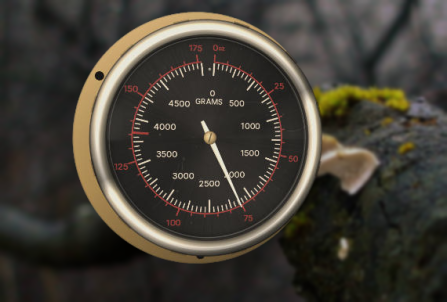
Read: value=2150 unit=g
